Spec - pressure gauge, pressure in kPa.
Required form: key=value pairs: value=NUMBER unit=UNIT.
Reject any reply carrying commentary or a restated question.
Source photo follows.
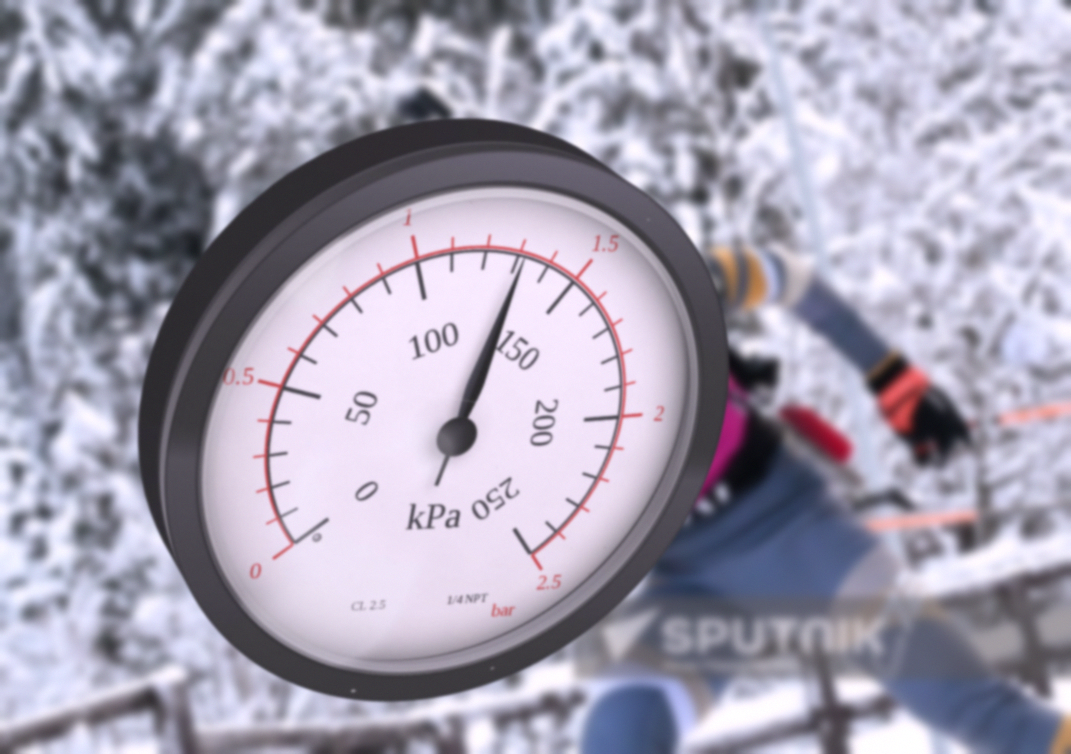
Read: value=130 unit=kPa
